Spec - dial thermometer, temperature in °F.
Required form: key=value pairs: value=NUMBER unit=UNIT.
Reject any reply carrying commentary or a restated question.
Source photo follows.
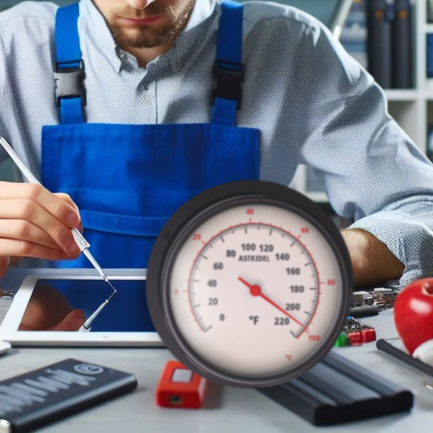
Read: value=210 unit=°F
